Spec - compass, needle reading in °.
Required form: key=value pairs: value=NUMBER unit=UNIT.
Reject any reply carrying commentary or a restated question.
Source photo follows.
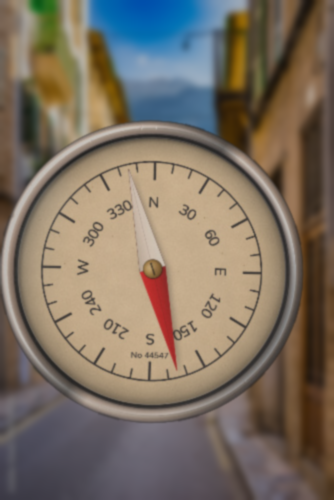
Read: value=165 unit=°
